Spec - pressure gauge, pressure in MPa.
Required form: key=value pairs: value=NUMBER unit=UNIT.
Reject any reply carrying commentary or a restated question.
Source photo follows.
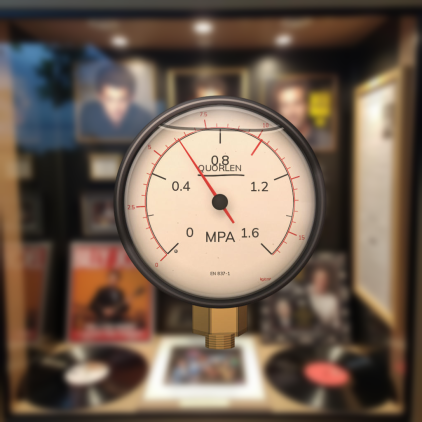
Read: value=0.6 unit=MPa
